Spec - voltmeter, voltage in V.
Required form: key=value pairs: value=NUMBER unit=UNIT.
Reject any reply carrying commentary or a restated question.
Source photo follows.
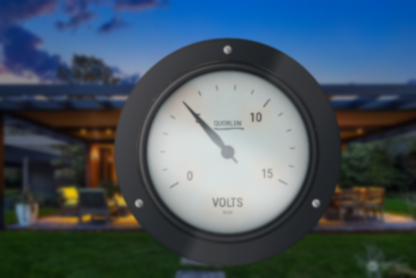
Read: value=5 unit=V
